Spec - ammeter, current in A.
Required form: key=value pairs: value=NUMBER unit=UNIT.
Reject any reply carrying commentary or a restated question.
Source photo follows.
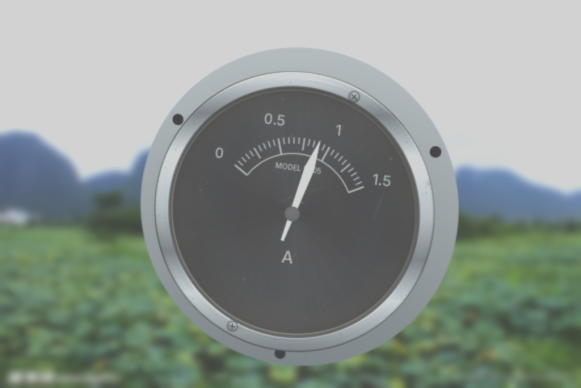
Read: value=0.9 unit=A
